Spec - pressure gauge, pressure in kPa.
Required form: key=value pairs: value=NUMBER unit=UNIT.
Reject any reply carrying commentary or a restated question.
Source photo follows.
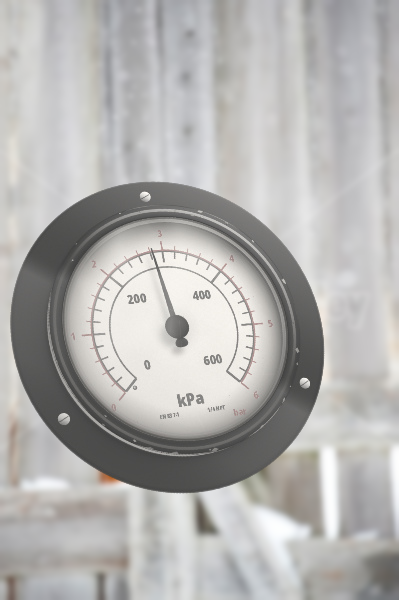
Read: value=280 unit=kPa
